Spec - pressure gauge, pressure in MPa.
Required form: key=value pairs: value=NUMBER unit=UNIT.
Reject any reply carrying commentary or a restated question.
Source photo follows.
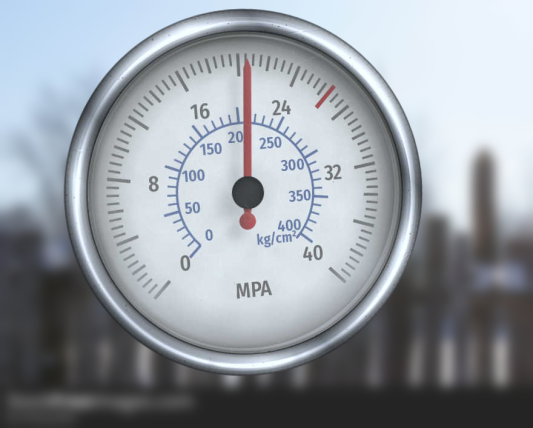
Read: value=20.5 unit=MPa
